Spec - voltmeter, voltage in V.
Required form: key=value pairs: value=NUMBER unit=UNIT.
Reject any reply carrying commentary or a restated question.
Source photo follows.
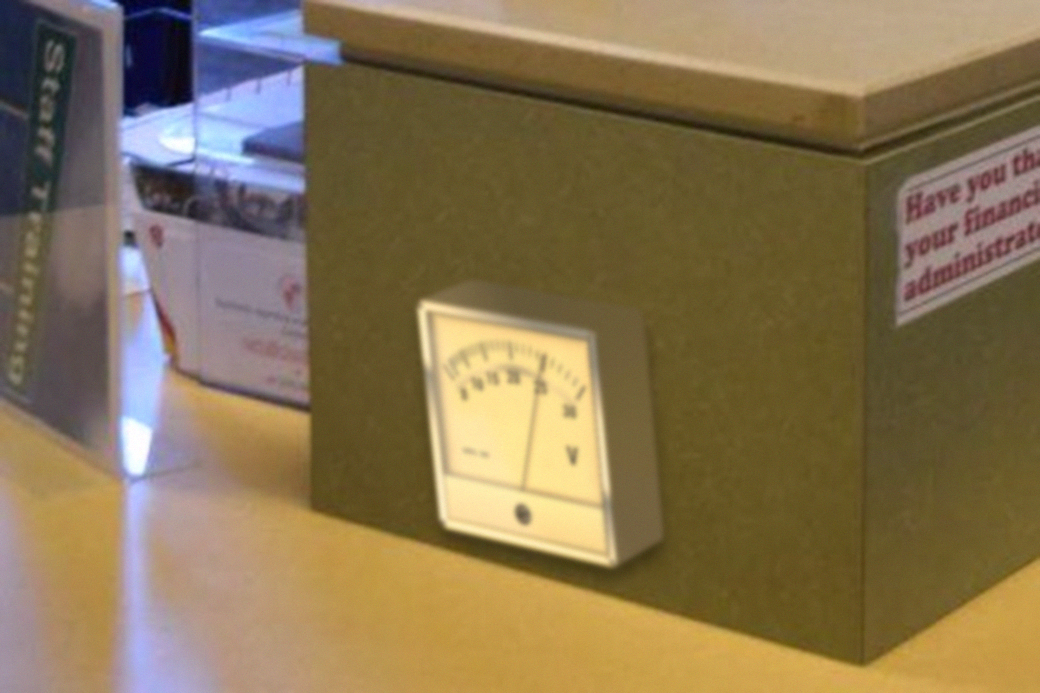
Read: value=25 unit=V
